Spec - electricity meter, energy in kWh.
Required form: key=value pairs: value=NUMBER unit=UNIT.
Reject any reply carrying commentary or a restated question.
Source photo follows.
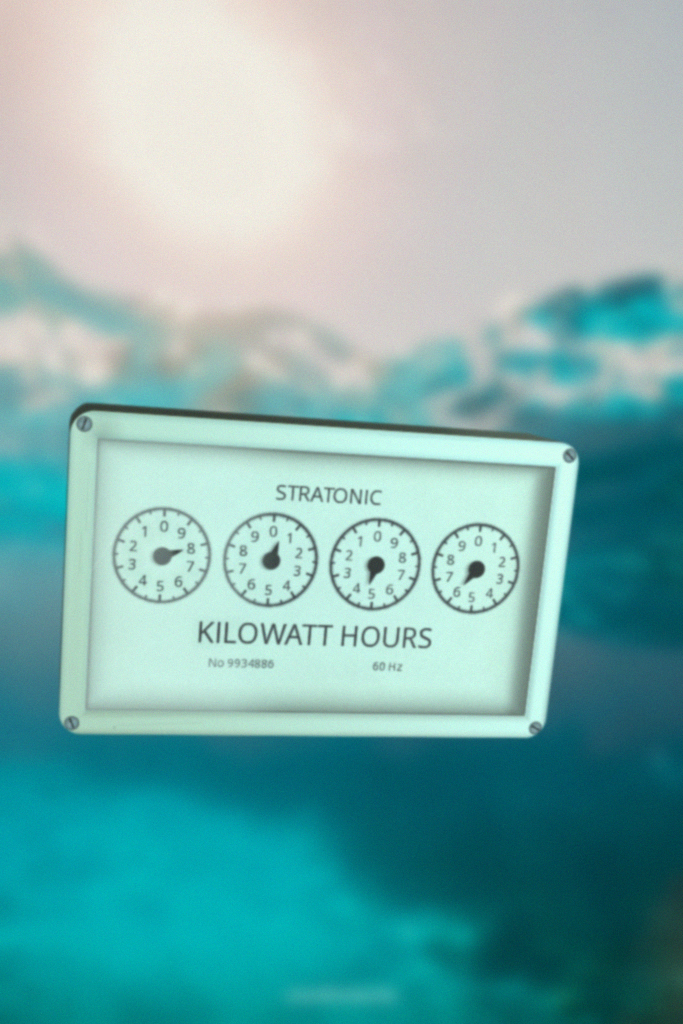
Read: value=8046 unit=kWh
